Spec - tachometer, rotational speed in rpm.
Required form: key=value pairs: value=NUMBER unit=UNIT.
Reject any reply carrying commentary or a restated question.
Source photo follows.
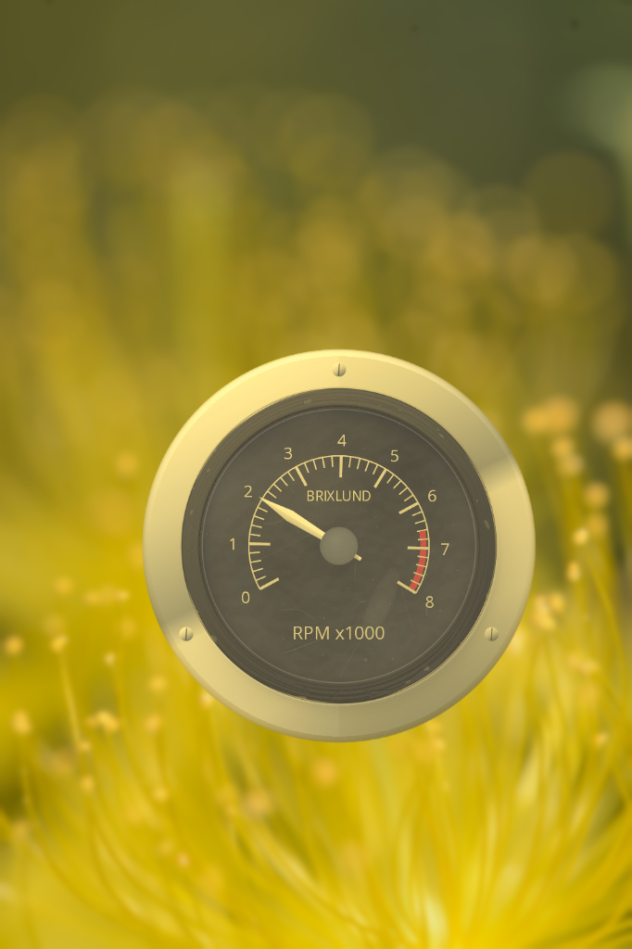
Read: value=2000 unit=rpm
